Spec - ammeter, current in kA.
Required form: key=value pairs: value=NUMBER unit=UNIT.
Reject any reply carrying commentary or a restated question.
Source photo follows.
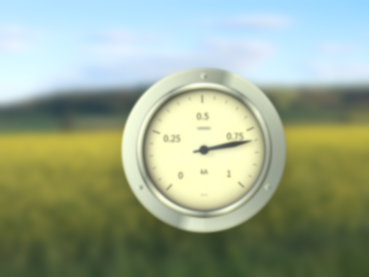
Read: value=0.8 unit=kA
